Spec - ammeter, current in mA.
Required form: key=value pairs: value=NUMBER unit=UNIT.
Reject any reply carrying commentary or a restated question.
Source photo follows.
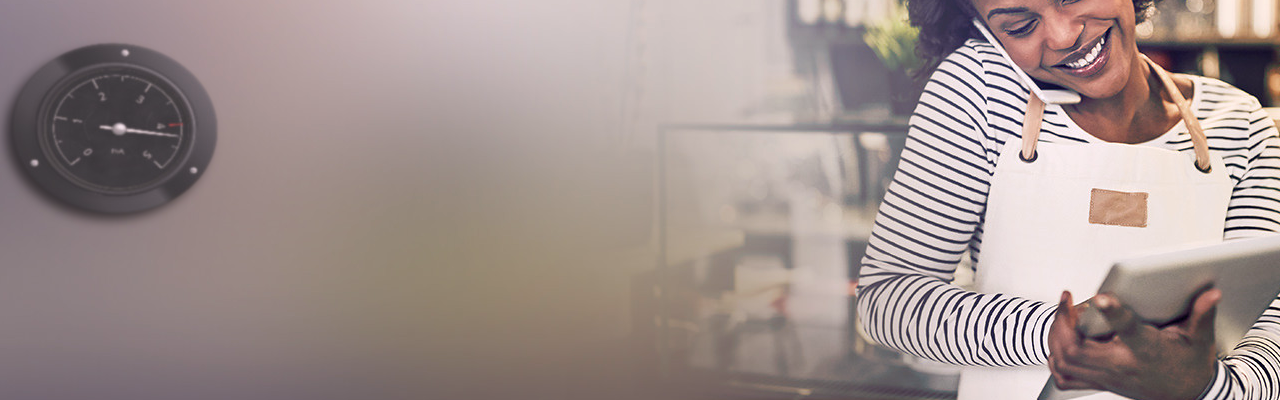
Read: value=4.25 unit=mA
